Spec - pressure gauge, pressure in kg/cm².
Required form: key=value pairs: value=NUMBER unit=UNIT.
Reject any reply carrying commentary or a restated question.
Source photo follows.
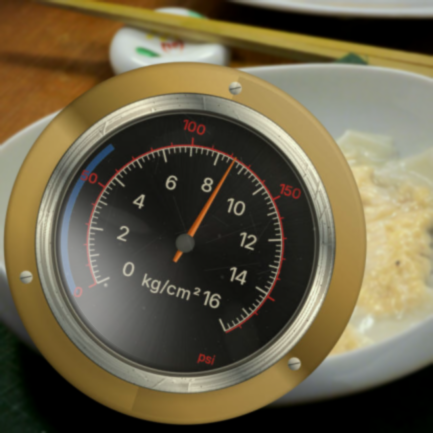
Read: value=8.6 unit=kg/cm²
